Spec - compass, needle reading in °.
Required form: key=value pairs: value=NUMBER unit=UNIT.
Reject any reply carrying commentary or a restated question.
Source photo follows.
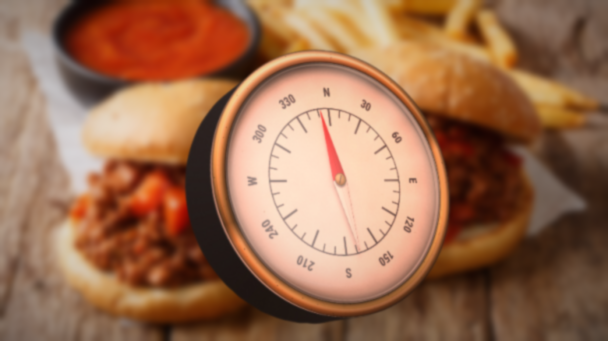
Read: value=350 unit=°
